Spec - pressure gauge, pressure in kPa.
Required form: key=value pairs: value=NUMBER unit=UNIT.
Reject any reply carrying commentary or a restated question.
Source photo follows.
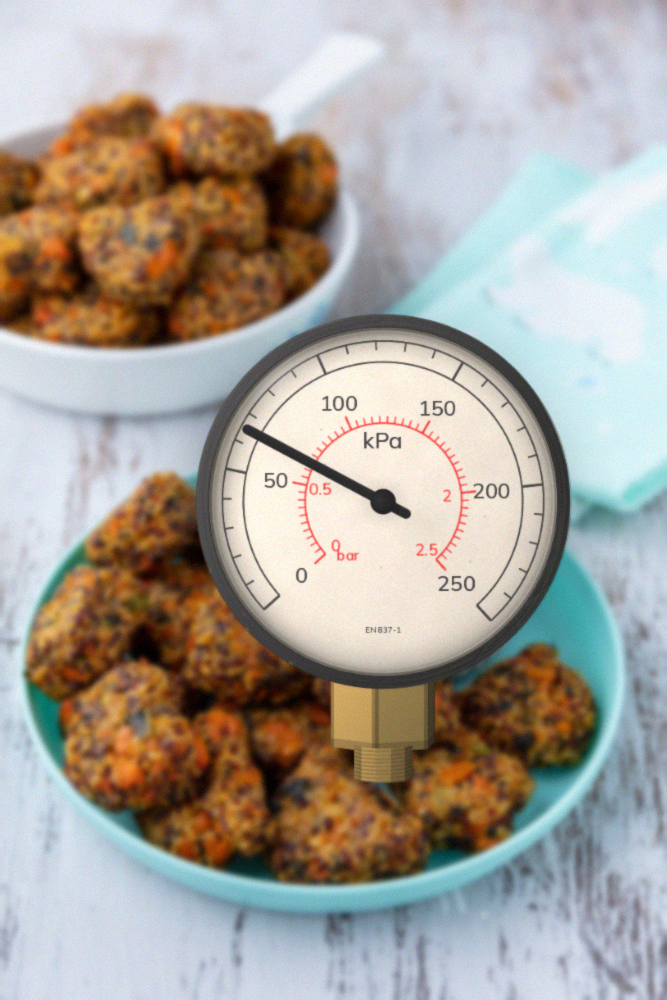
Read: value=65 unit=kPa
